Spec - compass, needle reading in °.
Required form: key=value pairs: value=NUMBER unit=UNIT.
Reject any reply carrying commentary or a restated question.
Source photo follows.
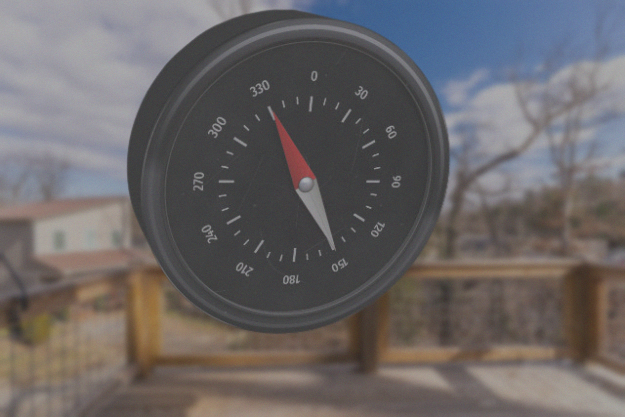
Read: value=330 unit=°
